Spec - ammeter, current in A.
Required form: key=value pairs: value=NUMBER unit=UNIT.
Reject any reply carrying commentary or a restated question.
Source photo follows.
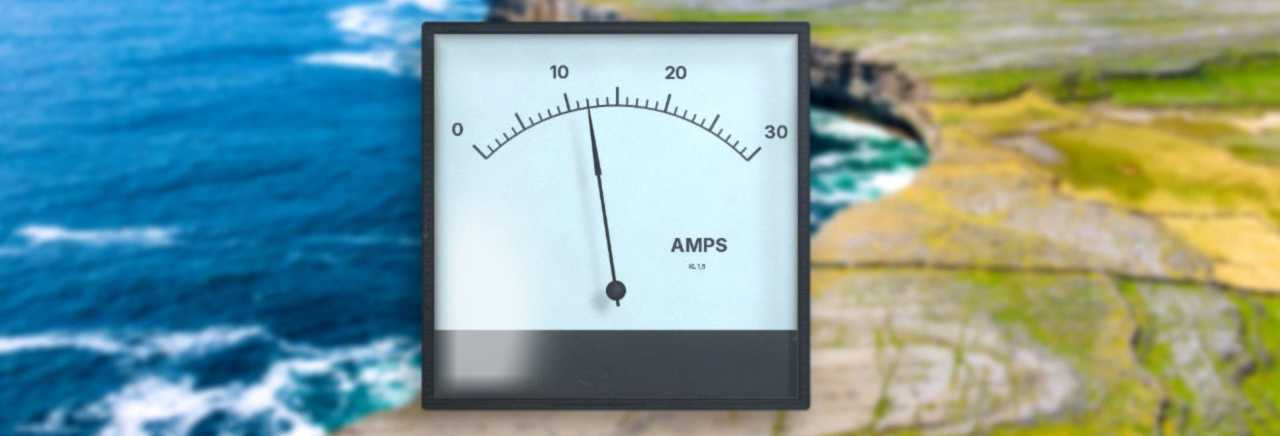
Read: value=12 unit=A
